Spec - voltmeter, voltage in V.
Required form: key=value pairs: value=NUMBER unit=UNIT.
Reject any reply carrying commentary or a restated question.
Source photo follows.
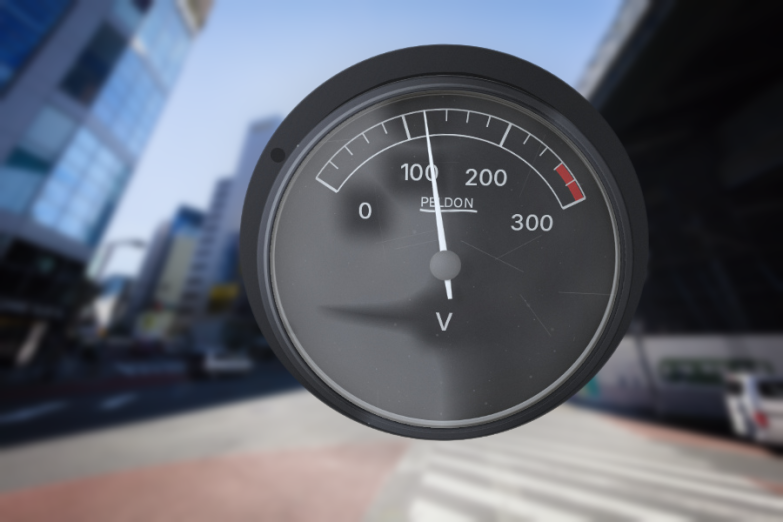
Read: value=120 unit=V
